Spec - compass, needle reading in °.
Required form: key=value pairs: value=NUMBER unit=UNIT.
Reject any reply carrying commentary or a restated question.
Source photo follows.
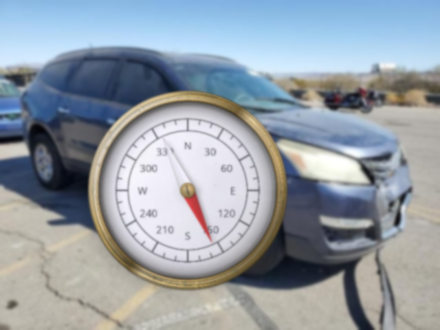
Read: value=155 unit=°
